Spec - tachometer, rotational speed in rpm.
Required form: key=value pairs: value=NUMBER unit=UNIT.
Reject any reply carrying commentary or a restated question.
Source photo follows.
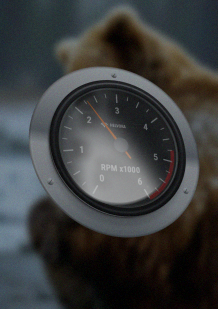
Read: value=2250 unit=rpm
